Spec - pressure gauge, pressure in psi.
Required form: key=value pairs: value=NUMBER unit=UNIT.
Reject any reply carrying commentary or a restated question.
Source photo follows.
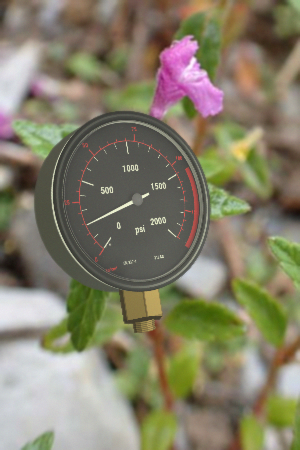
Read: value=200 unit=psi
